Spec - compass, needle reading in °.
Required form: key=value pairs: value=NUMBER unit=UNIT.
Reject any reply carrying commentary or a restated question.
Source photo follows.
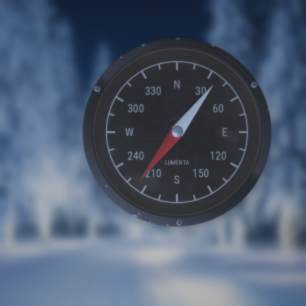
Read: value=217.5 unit=°
